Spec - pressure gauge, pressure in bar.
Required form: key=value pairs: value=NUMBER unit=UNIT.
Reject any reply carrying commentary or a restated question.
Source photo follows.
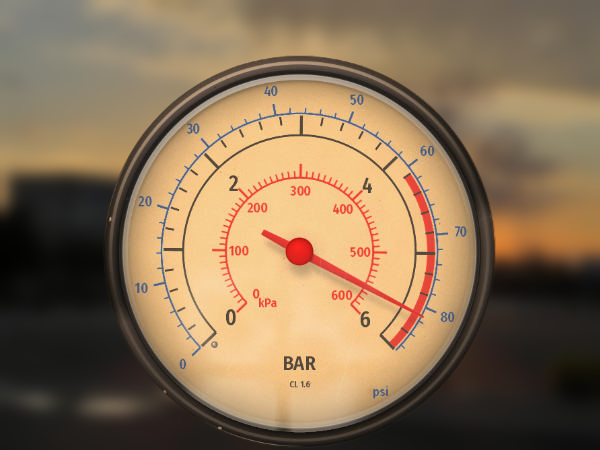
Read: value=5.6 unit=bar
